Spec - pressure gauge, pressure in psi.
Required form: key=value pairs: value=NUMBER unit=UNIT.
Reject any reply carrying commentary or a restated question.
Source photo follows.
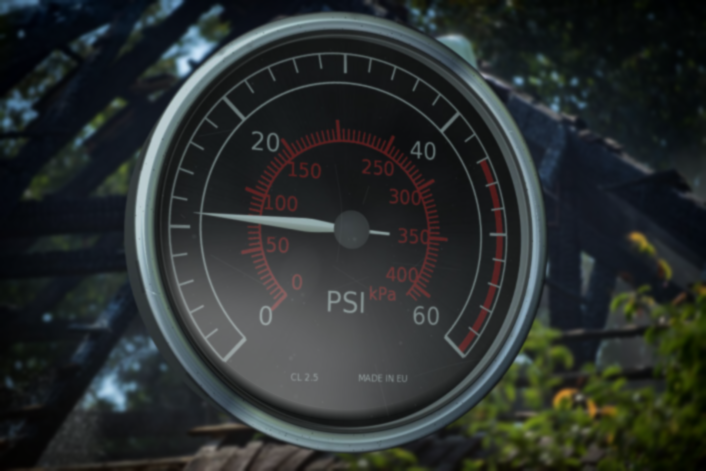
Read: value=11 unit=psi
